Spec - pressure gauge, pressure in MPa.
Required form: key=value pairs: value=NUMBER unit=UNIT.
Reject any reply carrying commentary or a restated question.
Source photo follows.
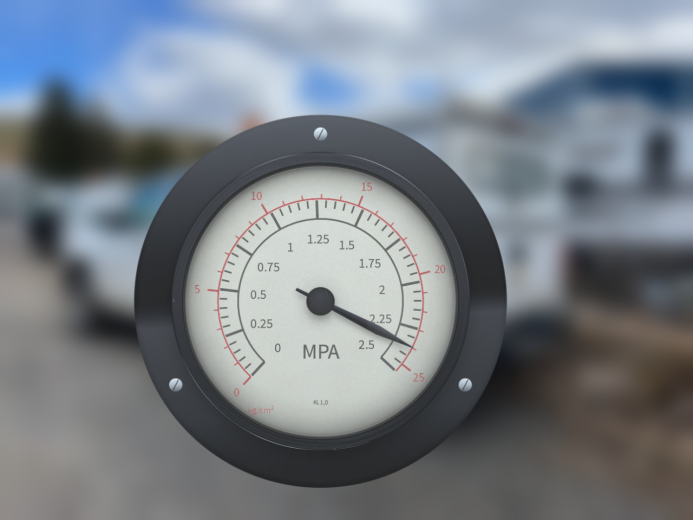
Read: value=2.35 unit=MPa
